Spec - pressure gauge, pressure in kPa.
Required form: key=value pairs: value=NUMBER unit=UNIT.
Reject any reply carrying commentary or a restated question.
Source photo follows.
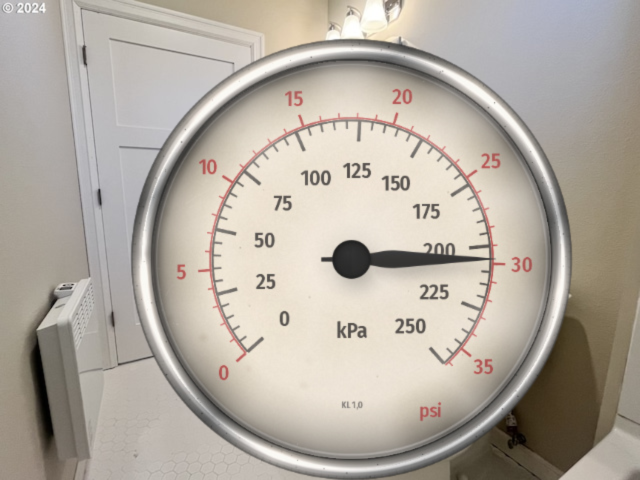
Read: value=205 unit=kPa
